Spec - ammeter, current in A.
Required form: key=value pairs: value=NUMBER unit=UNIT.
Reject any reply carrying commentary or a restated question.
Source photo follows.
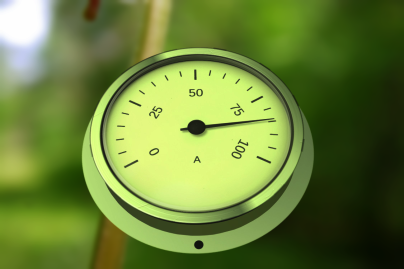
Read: value=85 unit=A
